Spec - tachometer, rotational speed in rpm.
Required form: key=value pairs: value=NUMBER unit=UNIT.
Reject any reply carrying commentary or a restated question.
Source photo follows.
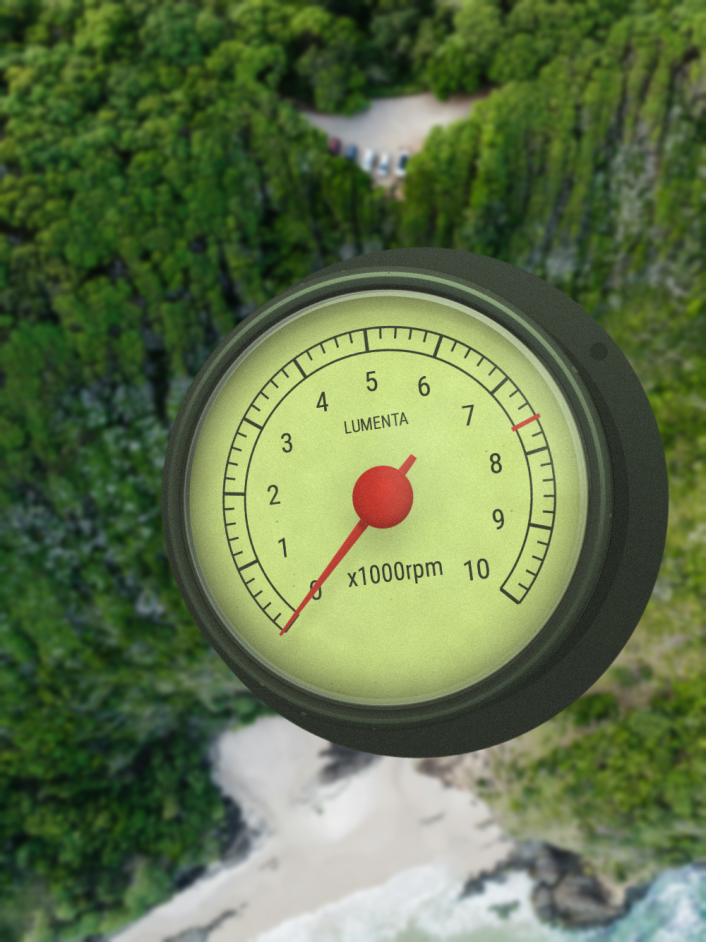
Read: value=0 unit=rpm
